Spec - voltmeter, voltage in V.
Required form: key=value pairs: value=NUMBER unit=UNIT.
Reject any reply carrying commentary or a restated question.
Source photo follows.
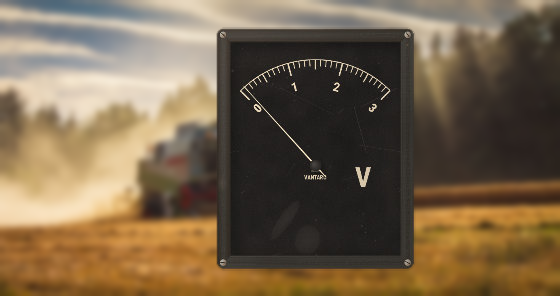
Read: value=0.1 unit=V
